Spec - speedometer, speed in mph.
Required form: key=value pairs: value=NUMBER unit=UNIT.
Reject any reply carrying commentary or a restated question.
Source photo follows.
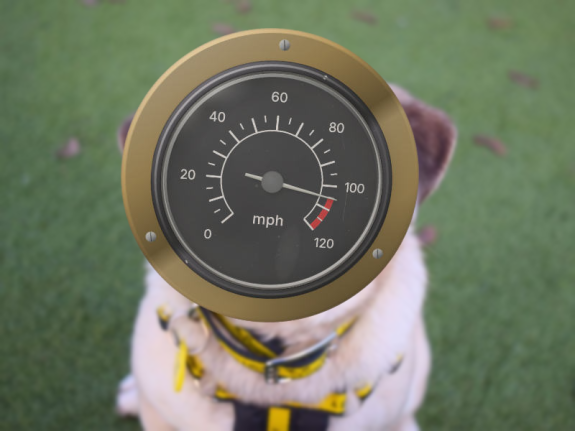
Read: value=105 unit=mph
